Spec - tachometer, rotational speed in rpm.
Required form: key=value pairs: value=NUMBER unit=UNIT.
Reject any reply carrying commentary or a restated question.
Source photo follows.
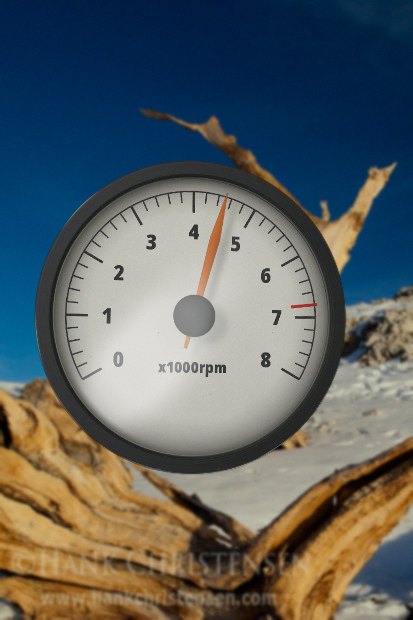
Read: value=4500 unit=rpm
